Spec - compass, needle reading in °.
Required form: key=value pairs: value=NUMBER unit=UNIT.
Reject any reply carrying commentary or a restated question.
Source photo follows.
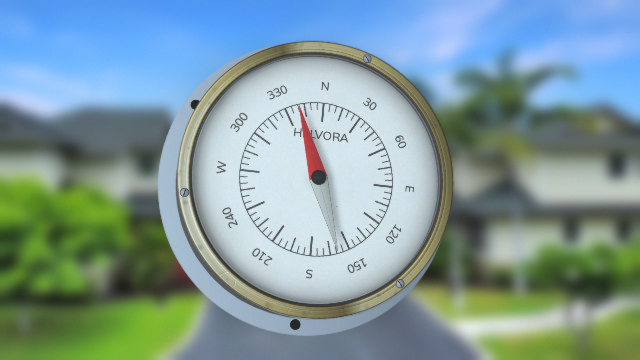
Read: value=340 unit=°
